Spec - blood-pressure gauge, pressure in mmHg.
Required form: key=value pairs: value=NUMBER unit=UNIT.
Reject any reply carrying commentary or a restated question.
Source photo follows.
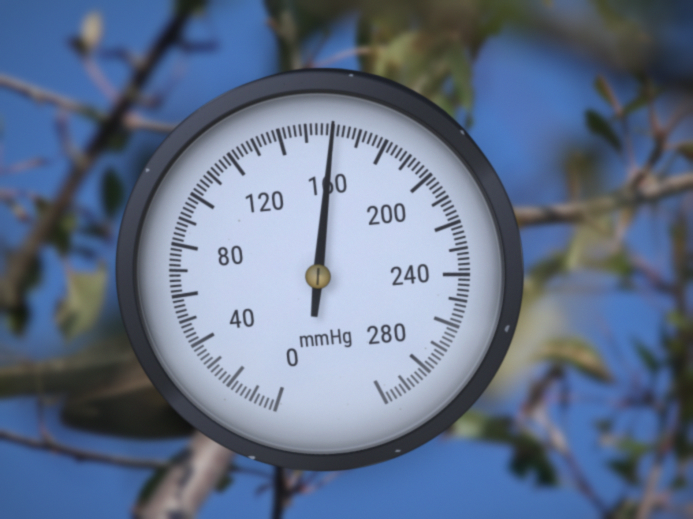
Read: value=160 unit=mmHg
